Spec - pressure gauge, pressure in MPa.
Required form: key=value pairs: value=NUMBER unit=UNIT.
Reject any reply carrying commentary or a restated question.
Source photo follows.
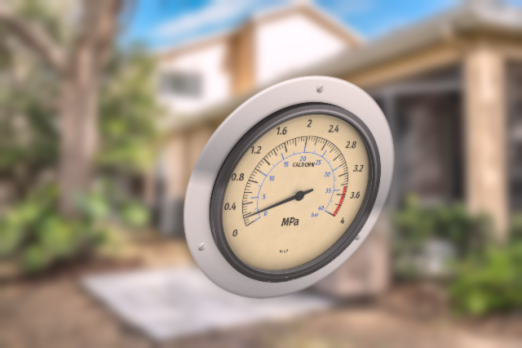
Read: value=0.2 unit=MPa
